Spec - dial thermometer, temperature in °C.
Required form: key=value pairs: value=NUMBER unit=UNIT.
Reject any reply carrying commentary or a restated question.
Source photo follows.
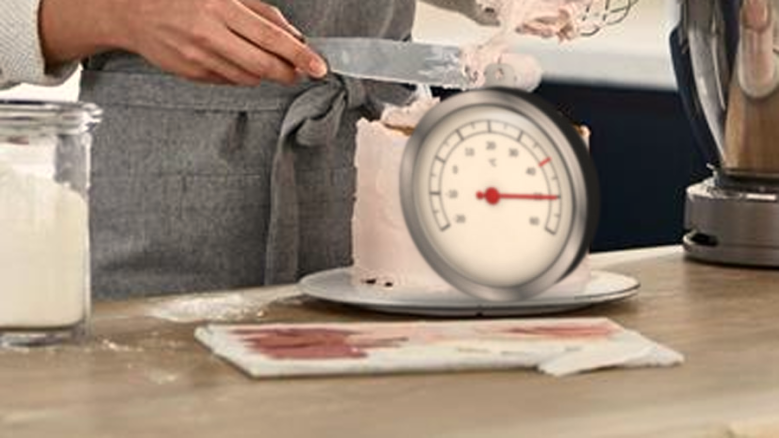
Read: value=50 unit=°C
